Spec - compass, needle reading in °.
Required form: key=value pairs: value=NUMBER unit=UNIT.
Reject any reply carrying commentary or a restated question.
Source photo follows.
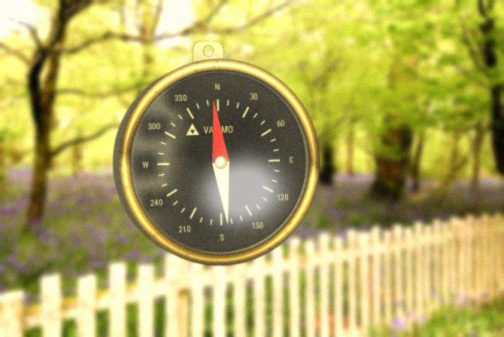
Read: value=355 unit=°
